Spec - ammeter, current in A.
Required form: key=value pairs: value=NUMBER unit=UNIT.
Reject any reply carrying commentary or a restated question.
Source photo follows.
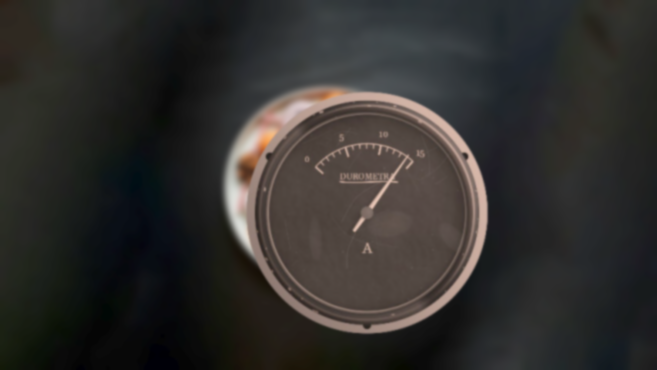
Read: value=14 unit=A
